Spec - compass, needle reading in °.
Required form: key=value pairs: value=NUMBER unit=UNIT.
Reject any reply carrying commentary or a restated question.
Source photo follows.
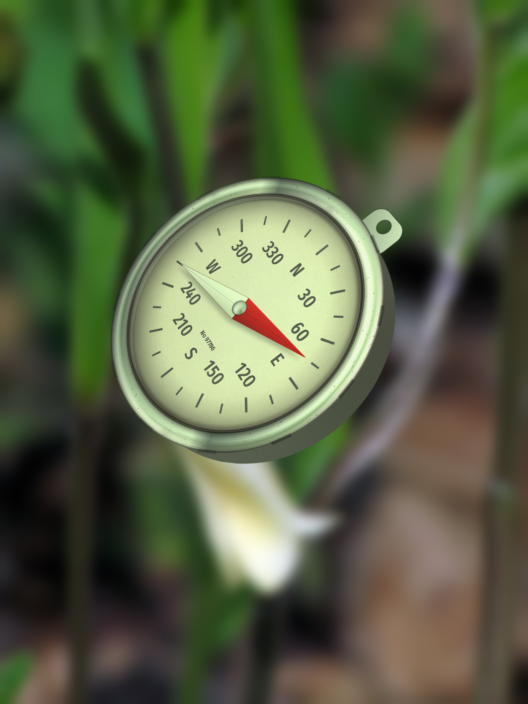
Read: value=75 unit=°
